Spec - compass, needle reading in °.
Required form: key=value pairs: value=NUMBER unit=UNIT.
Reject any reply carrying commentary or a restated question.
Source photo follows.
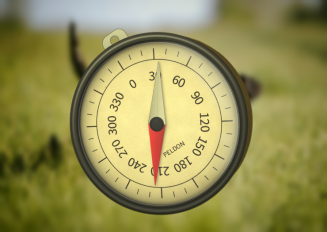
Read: value=215 unit=°
